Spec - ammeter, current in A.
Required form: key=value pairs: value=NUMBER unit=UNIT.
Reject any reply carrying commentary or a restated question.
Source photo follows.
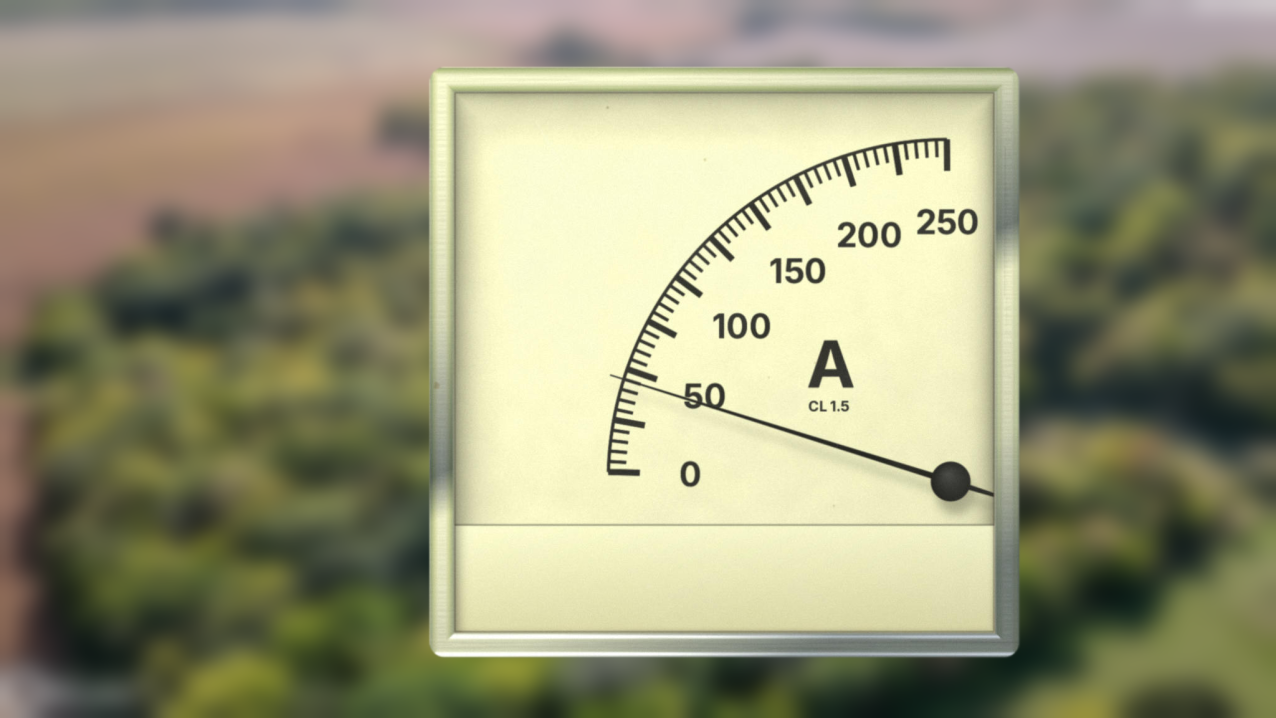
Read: value=45 unit=A
